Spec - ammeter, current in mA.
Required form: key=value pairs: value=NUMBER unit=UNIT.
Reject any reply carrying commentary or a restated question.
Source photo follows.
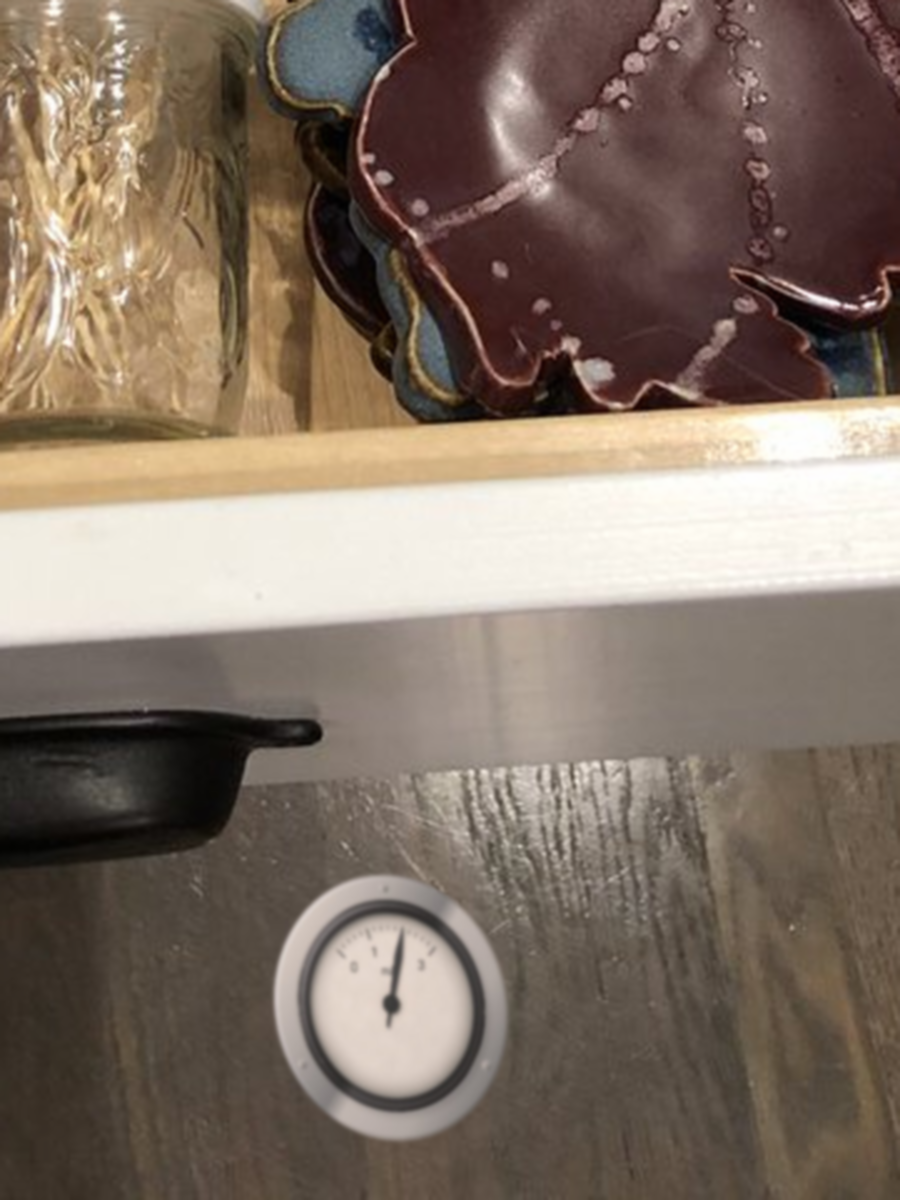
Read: value=2 unit=mA
